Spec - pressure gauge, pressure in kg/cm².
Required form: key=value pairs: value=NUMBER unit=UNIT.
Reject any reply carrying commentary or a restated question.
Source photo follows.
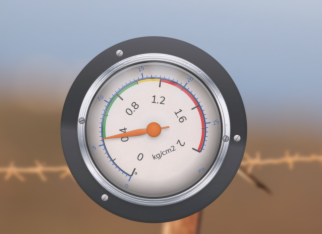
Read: value=0.4 unit=kg/cm²
